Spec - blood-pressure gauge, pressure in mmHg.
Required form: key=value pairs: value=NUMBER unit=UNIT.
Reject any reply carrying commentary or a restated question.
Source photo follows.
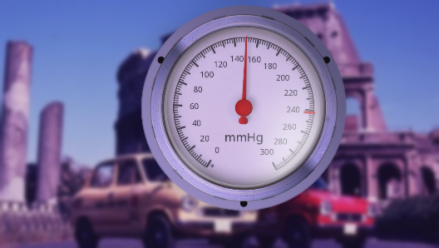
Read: value=150 unit=mmHg
